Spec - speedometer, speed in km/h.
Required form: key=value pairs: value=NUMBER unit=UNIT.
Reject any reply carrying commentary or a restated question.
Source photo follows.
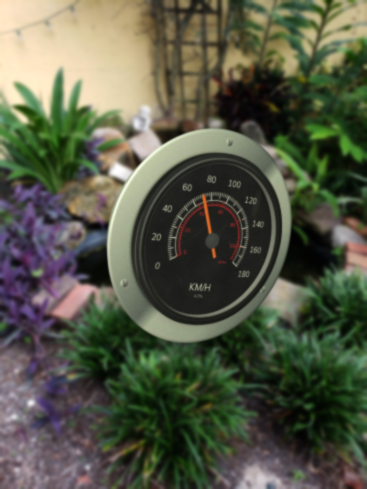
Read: value=70 unit=km/h
